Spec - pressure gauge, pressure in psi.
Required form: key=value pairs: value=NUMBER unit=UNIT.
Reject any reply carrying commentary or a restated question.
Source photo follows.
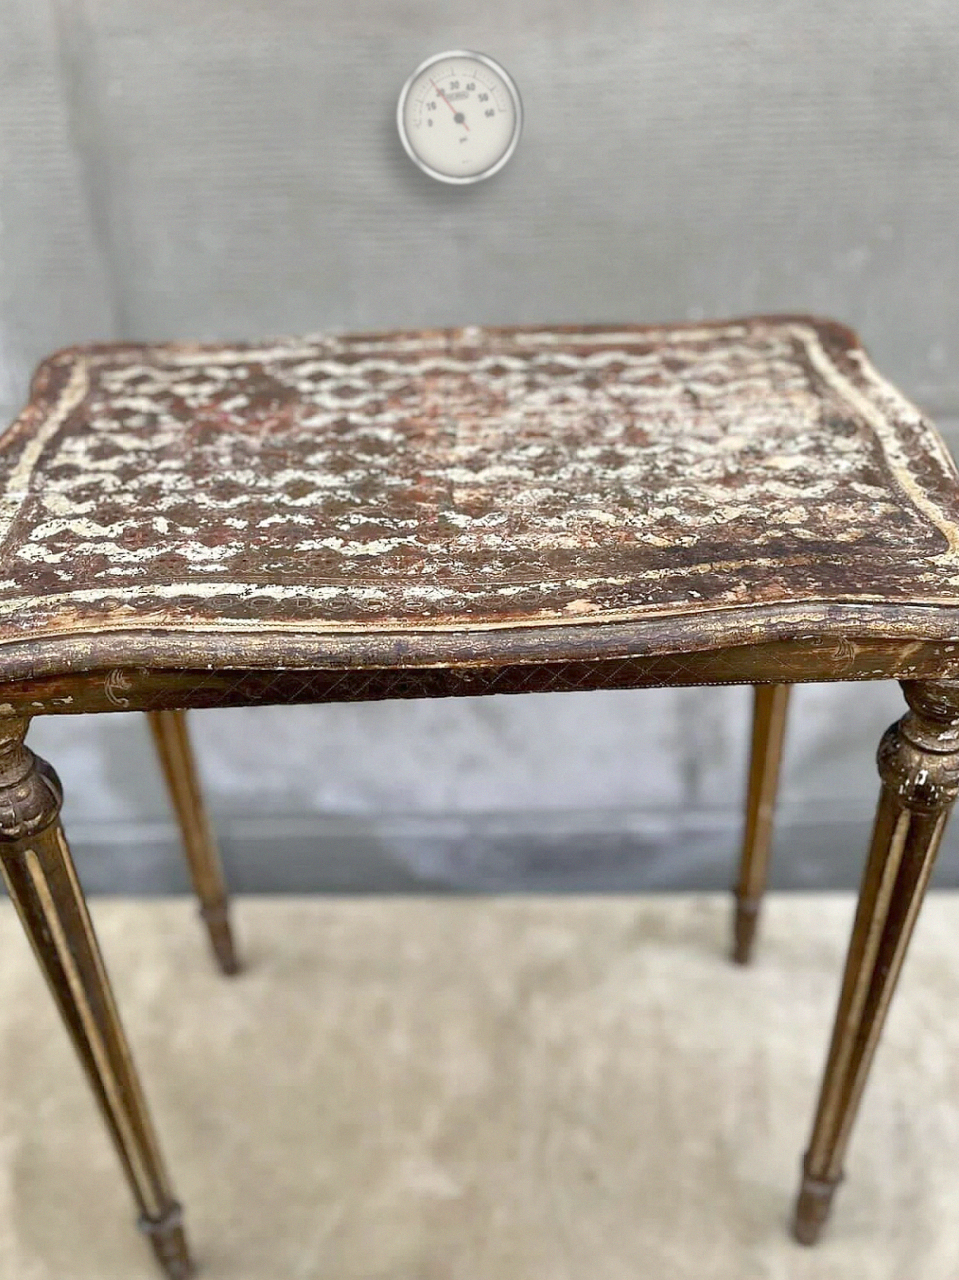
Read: value=20 unit=psi
